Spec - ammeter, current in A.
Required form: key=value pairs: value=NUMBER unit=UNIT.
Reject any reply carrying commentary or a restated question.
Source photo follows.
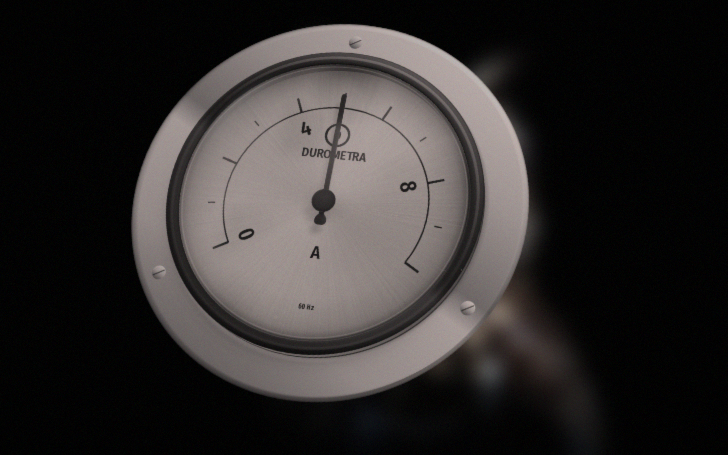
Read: value=5 unit=A
